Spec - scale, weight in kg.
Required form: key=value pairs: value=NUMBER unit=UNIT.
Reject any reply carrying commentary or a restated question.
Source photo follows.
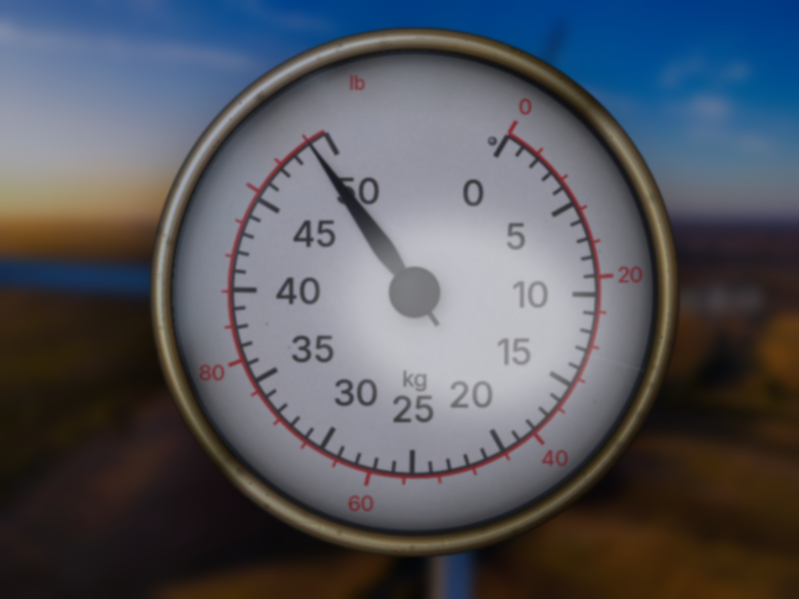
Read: value=49 unit=kg
